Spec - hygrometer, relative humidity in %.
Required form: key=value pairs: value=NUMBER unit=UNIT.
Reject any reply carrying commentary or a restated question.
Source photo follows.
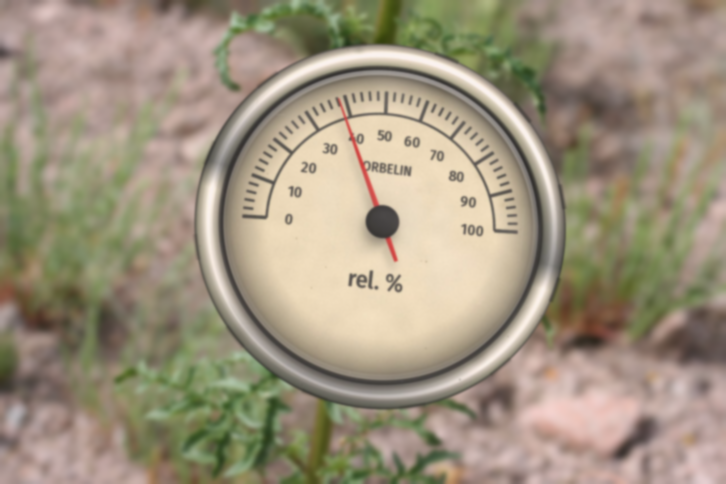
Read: value=38 unit=%
